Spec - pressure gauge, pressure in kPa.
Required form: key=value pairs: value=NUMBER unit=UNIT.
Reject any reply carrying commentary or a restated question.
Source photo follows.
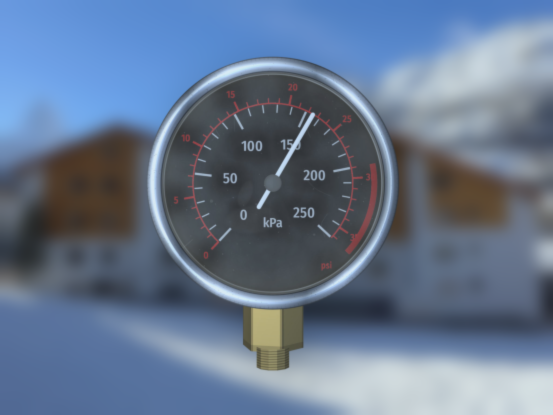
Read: value=155 unit=kPa
